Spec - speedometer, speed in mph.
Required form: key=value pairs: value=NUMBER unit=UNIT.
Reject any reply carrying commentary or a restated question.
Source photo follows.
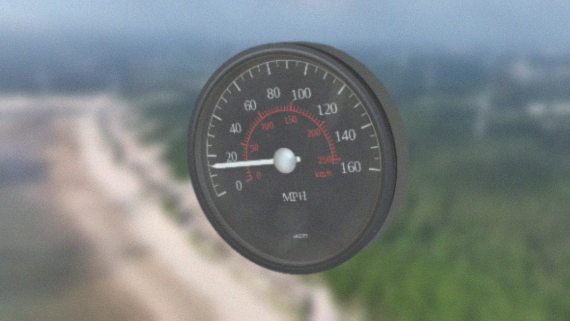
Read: value=15 unit=mph
